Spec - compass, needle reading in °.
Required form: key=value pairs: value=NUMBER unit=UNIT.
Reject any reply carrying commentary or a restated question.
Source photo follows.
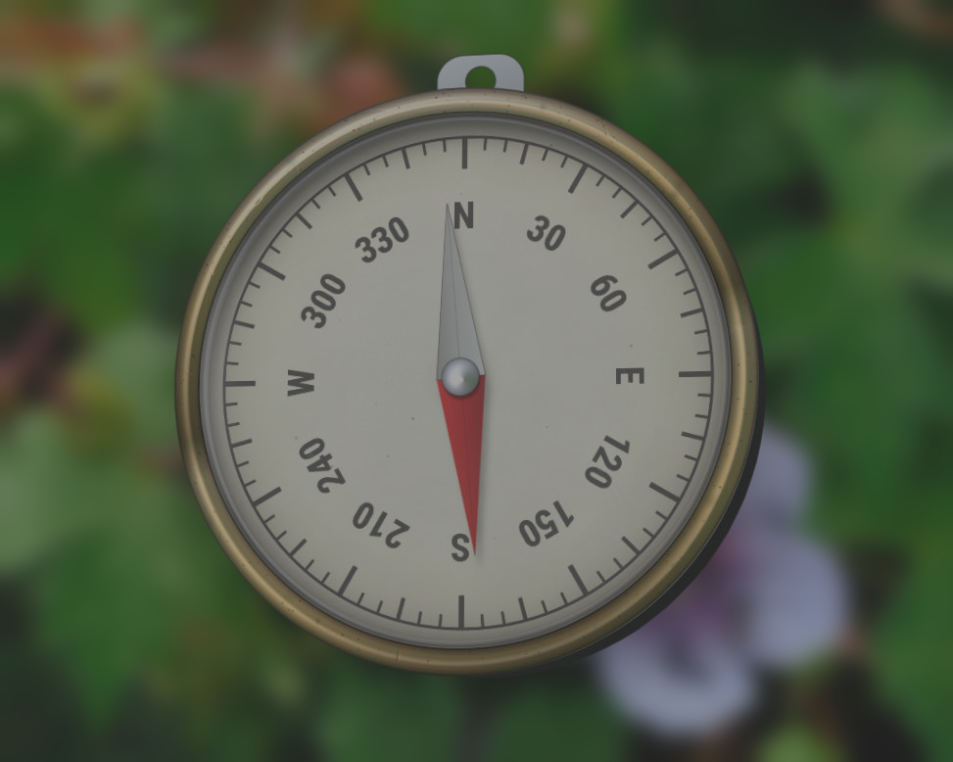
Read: value=175 unit=°
